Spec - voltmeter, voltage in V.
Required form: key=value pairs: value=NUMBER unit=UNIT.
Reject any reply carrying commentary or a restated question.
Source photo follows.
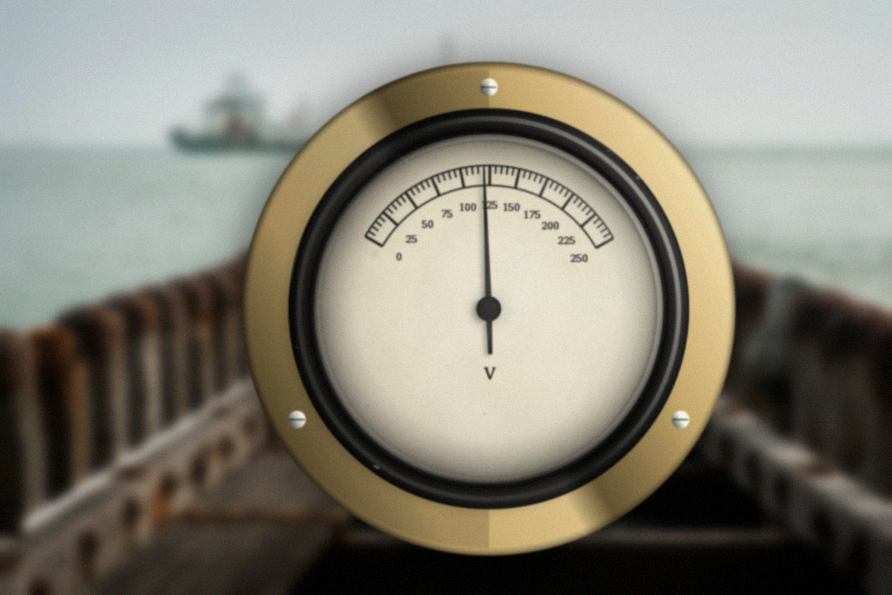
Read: value=120 unit=V
